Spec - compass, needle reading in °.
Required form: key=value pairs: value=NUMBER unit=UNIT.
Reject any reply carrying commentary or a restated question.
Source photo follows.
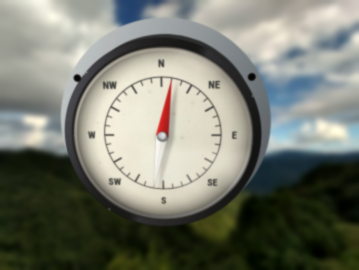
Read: value=10 unit=°
